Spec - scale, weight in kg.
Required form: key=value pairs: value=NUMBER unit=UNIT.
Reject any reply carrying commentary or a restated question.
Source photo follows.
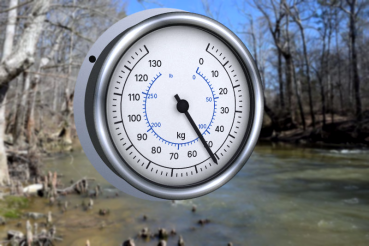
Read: value=52 unit=kg
